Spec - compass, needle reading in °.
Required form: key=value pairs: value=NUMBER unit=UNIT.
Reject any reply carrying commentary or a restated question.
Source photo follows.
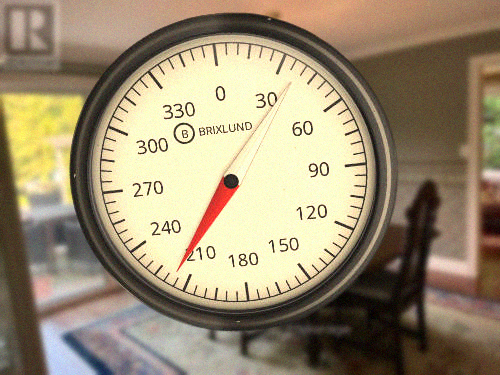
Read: value=217.5 unit=°
